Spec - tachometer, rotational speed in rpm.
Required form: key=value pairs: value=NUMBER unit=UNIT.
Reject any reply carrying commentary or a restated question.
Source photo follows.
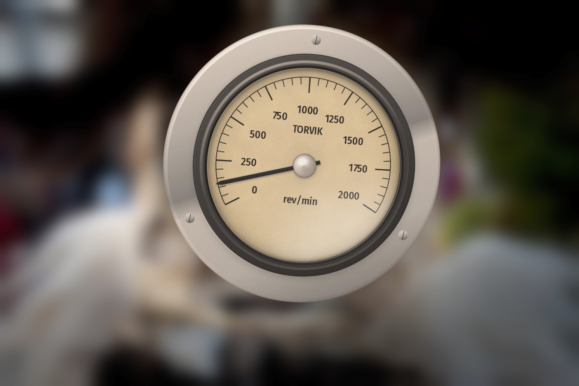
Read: value=125 unit=rpm
